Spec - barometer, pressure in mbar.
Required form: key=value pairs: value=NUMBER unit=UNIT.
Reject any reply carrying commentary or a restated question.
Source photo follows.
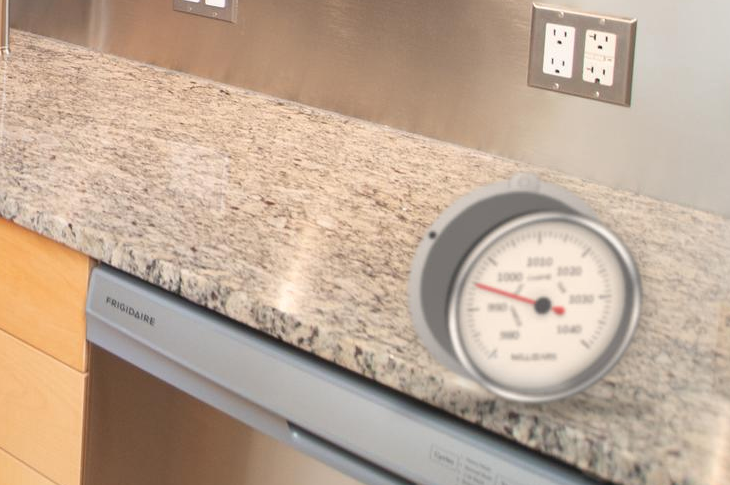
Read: value=995 unit=mbar
